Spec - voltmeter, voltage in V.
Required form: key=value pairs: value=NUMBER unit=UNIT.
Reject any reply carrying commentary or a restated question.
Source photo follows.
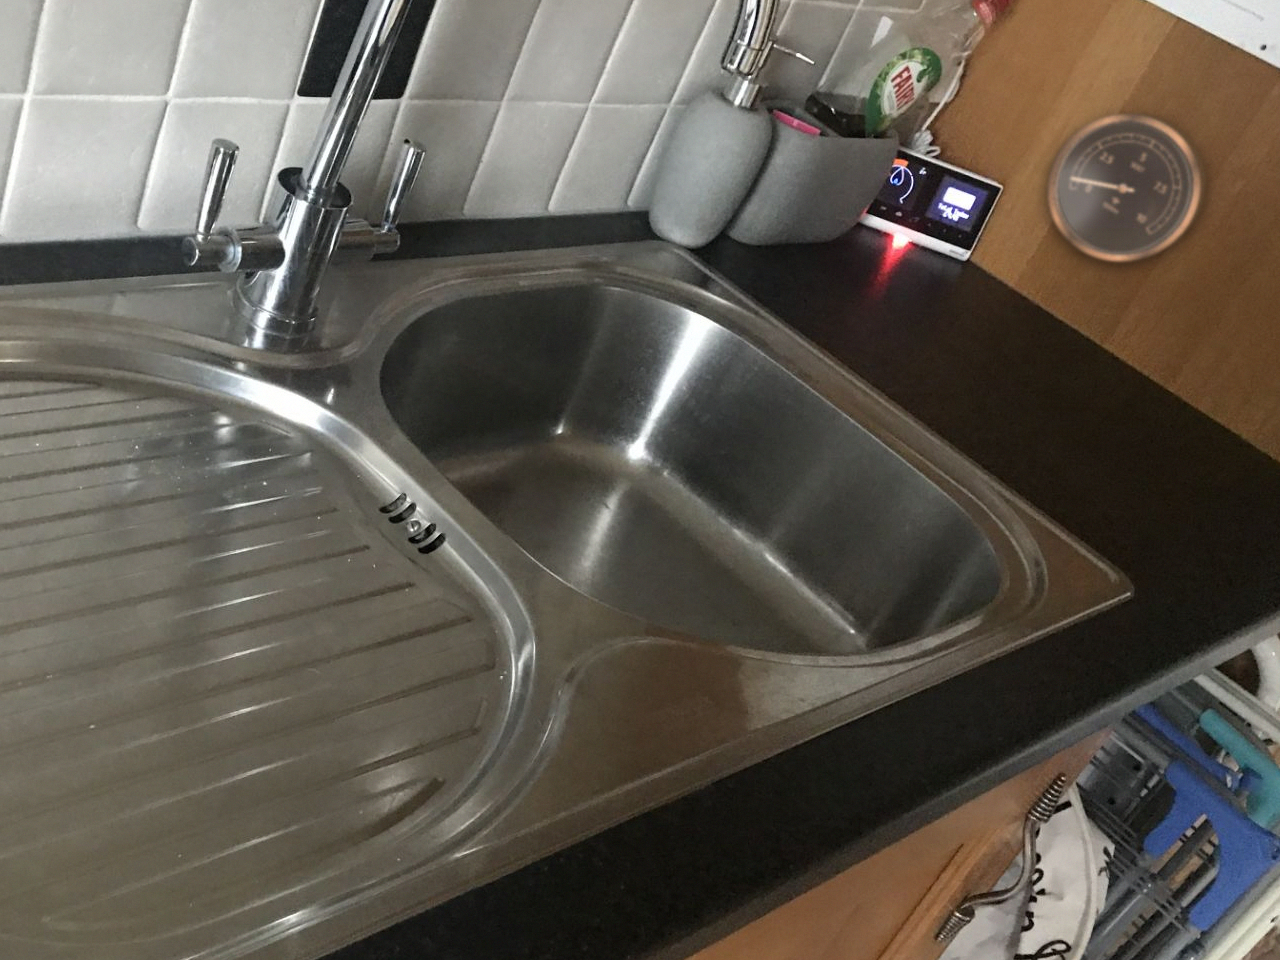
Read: value=0.5 unit=V
